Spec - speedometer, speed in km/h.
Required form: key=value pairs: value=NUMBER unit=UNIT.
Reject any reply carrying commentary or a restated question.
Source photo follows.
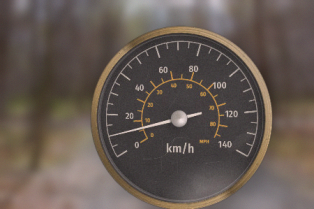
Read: value=10 unit=km/h
